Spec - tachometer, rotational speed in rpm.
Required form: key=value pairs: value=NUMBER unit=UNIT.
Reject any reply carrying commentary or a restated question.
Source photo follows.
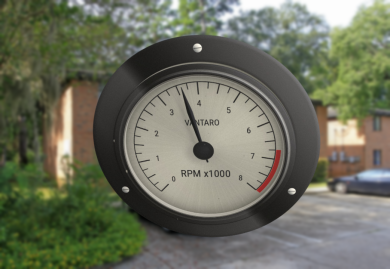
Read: value=3625 unit=rpm
